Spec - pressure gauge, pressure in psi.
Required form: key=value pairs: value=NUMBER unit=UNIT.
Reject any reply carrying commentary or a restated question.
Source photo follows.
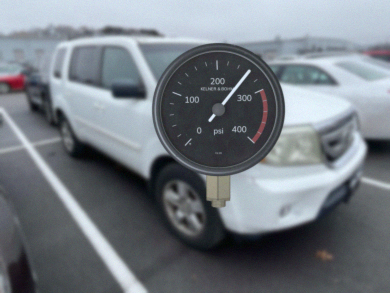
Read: value=260 unit=psi
